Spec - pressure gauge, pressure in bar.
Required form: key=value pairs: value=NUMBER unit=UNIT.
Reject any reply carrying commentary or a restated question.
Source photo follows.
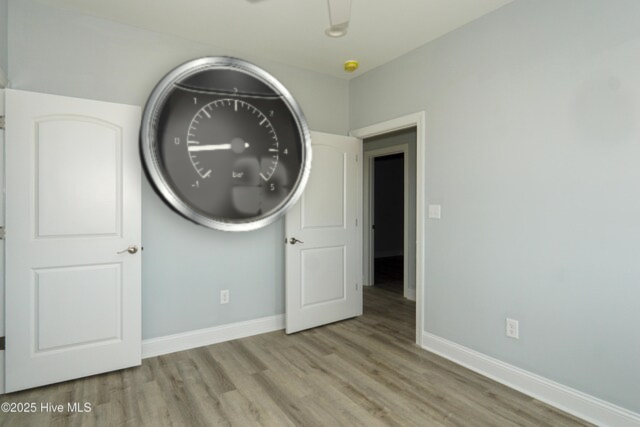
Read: value=-0.2 unit=bar
